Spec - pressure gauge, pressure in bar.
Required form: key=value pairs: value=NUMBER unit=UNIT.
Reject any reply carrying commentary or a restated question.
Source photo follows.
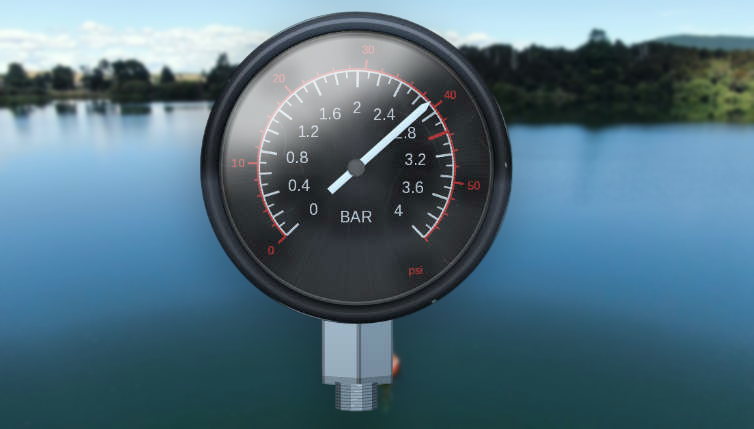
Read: value=2.7 unit=bar
